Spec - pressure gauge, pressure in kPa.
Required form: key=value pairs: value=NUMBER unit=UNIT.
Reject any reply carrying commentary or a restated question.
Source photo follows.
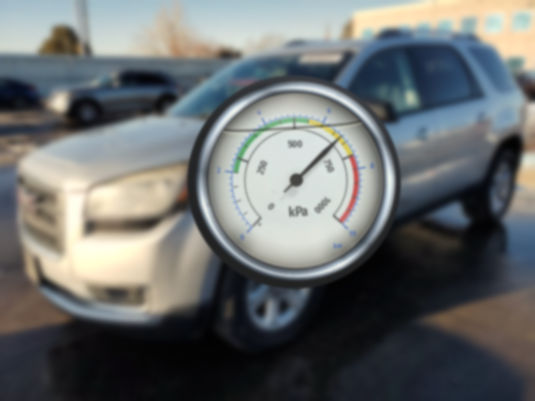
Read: value=675 unit=kPa
